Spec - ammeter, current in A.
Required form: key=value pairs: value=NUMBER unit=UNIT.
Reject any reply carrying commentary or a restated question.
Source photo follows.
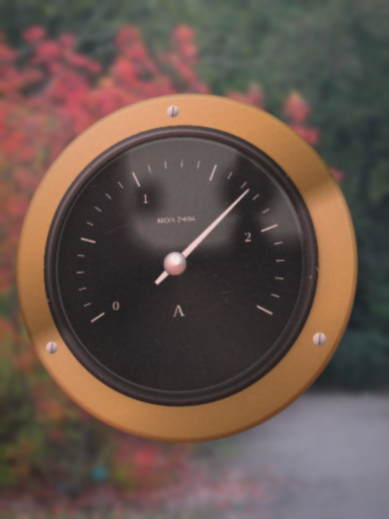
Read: value=1.75 unit=A
